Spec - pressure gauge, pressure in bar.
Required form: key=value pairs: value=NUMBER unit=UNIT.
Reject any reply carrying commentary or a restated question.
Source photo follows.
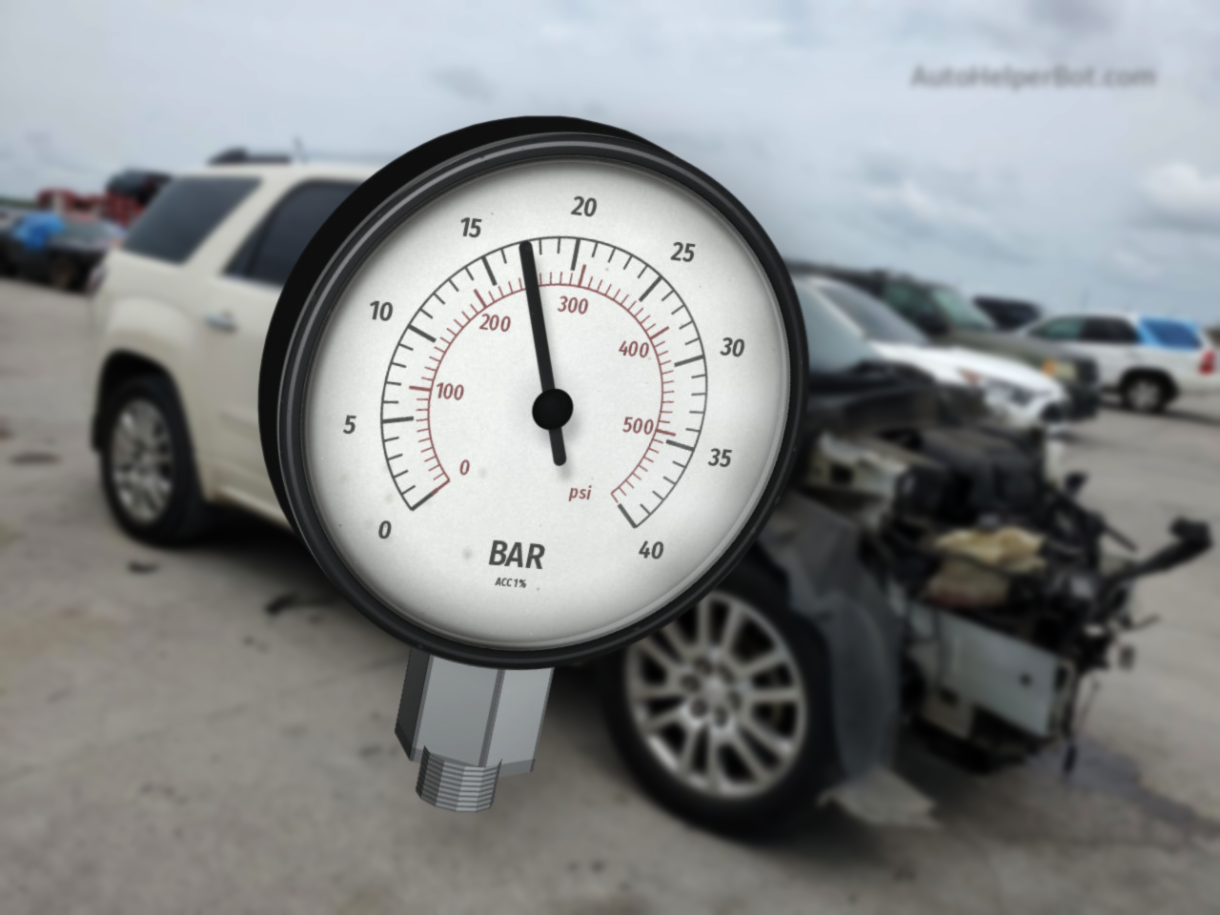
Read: value=17 unit=bar
